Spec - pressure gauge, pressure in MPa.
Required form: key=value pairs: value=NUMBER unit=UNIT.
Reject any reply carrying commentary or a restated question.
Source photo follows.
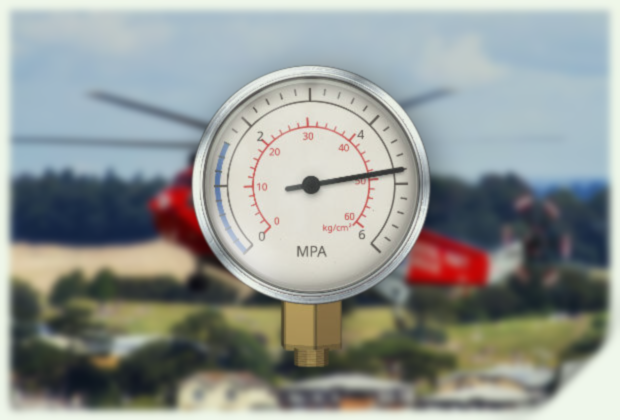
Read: value=4.8 unit=MPa
